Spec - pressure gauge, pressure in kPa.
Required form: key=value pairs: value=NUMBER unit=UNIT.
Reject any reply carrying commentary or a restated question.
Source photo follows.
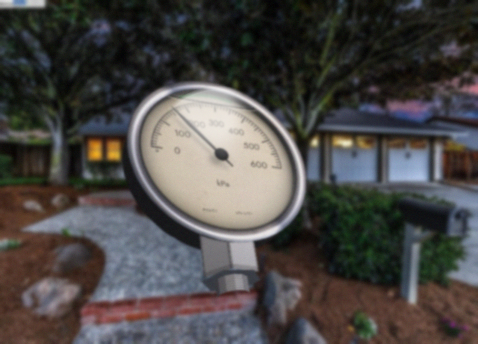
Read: value=150 unit=kPa
